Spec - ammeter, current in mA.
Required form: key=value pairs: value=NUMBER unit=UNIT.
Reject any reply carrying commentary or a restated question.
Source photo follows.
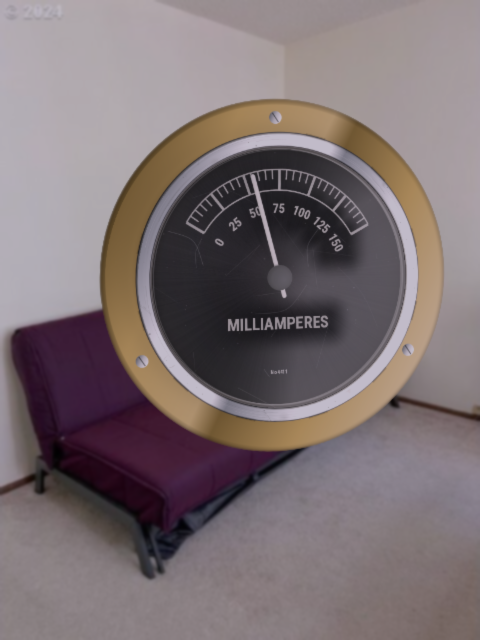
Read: value=55 unit=mA
